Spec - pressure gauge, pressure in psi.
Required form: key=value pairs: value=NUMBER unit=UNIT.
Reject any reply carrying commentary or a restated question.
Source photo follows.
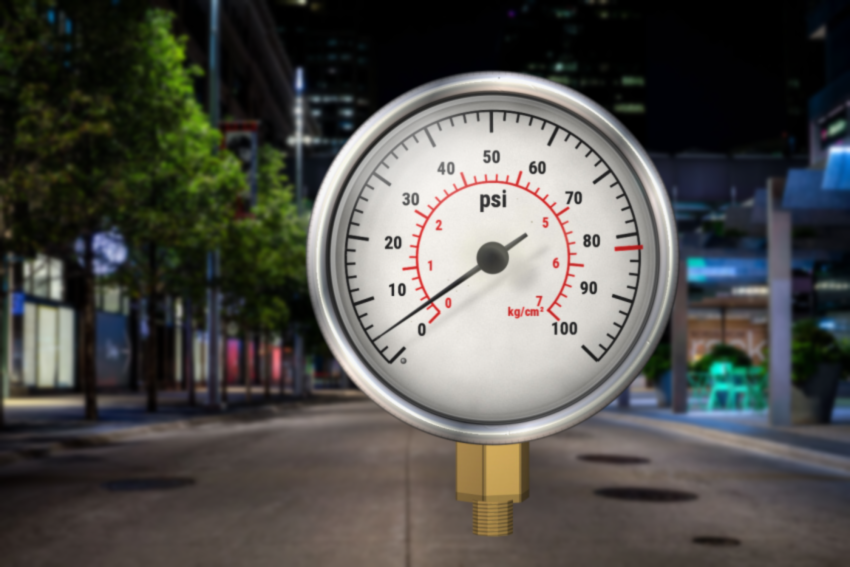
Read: value=4 unit=psi
